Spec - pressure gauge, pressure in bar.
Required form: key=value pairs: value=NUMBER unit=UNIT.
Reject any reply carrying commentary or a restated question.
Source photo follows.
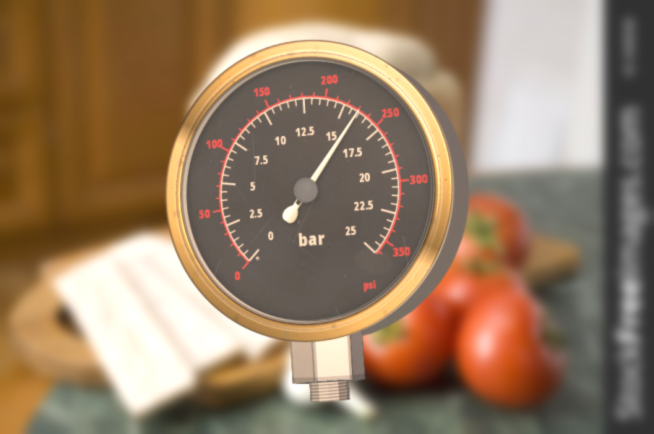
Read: value=16 unit=bar
